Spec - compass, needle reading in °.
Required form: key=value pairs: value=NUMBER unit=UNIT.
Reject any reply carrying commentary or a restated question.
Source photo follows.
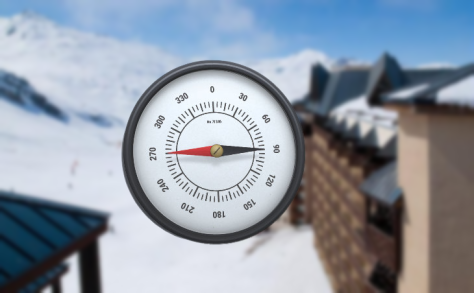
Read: value=270 unit=°
